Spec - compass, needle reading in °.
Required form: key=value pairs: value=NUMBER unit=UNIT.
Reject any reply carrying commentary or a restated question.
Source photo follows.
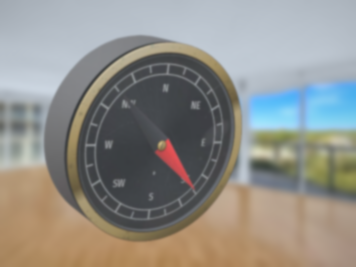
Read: value=135 unit=°
